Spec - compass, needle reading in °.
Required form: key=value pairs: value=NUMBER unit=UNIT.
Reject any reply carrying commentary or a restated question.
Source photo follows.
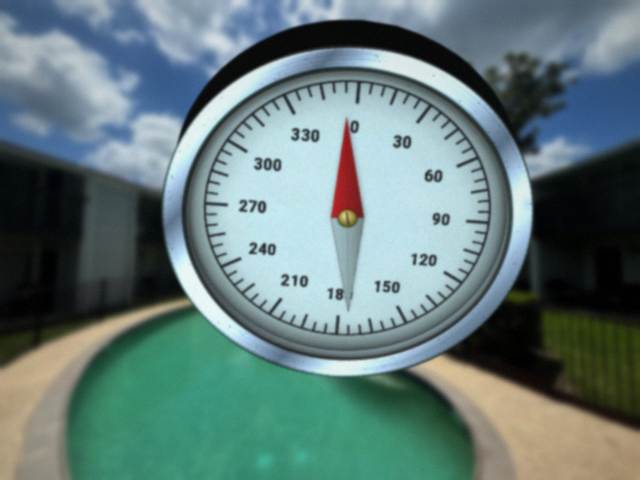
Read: value=355 unit=°
